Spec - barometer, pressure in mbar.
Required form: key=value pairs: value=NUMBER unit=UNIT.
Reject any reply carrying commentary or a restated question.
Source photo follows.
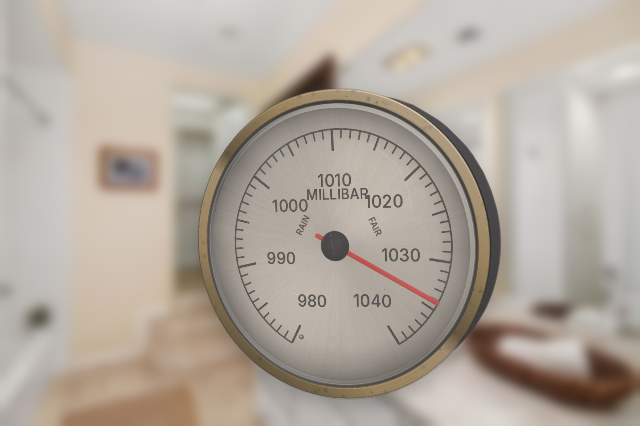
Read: value=1034 unit=mbar
